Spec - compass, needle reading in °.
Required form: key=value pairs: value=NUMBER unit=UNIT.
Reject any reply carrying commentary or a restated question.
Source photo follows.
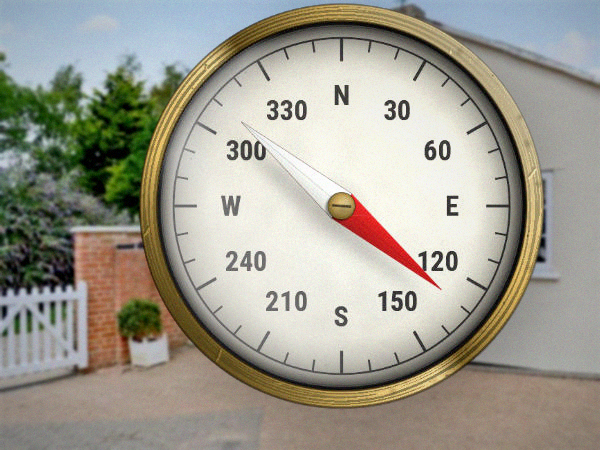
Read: value=130 unit=°
